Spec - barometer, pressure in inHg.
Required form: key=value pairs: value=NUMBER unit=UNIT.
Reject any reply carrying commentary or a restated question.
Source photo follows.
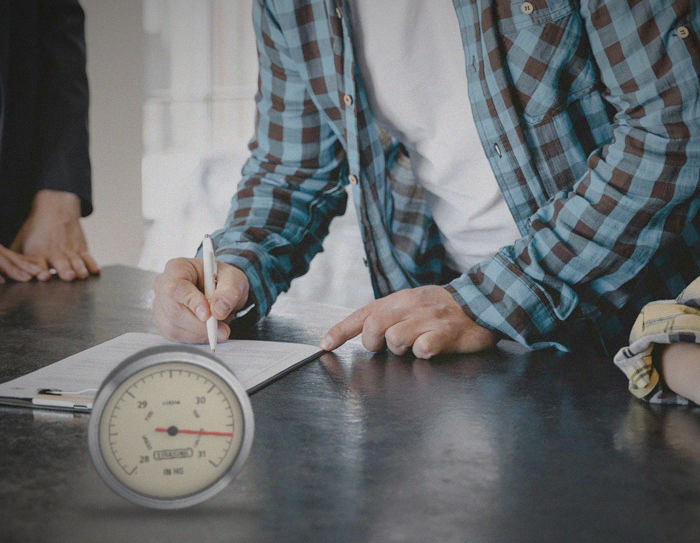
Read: value=30.6 unit=inHg
